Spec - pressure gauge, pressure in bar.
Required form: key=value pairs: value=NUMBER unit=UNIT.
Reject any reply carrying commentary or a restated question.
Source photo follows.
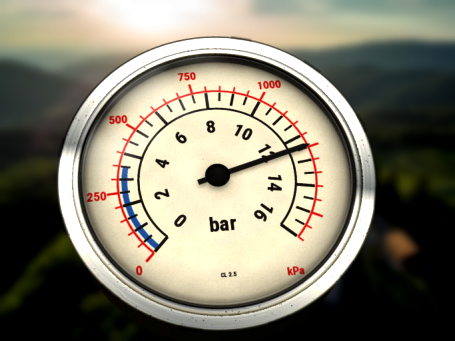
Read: value=12.5 unit=bar
